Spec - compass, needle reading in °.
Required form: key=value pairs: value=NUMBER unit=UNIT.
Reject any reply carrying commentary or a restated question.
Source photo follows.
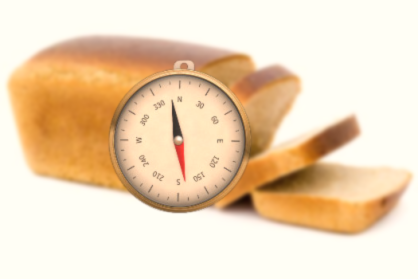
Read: value=170 unit=°
